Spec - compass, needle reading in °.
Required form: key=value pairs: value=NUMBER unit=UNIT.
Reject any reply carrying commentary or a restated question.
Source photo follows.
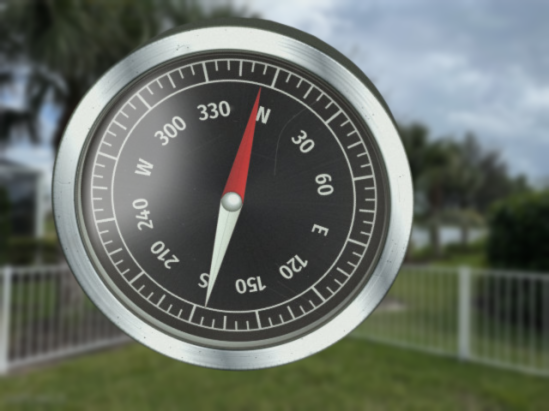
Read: value=355 unit=°
